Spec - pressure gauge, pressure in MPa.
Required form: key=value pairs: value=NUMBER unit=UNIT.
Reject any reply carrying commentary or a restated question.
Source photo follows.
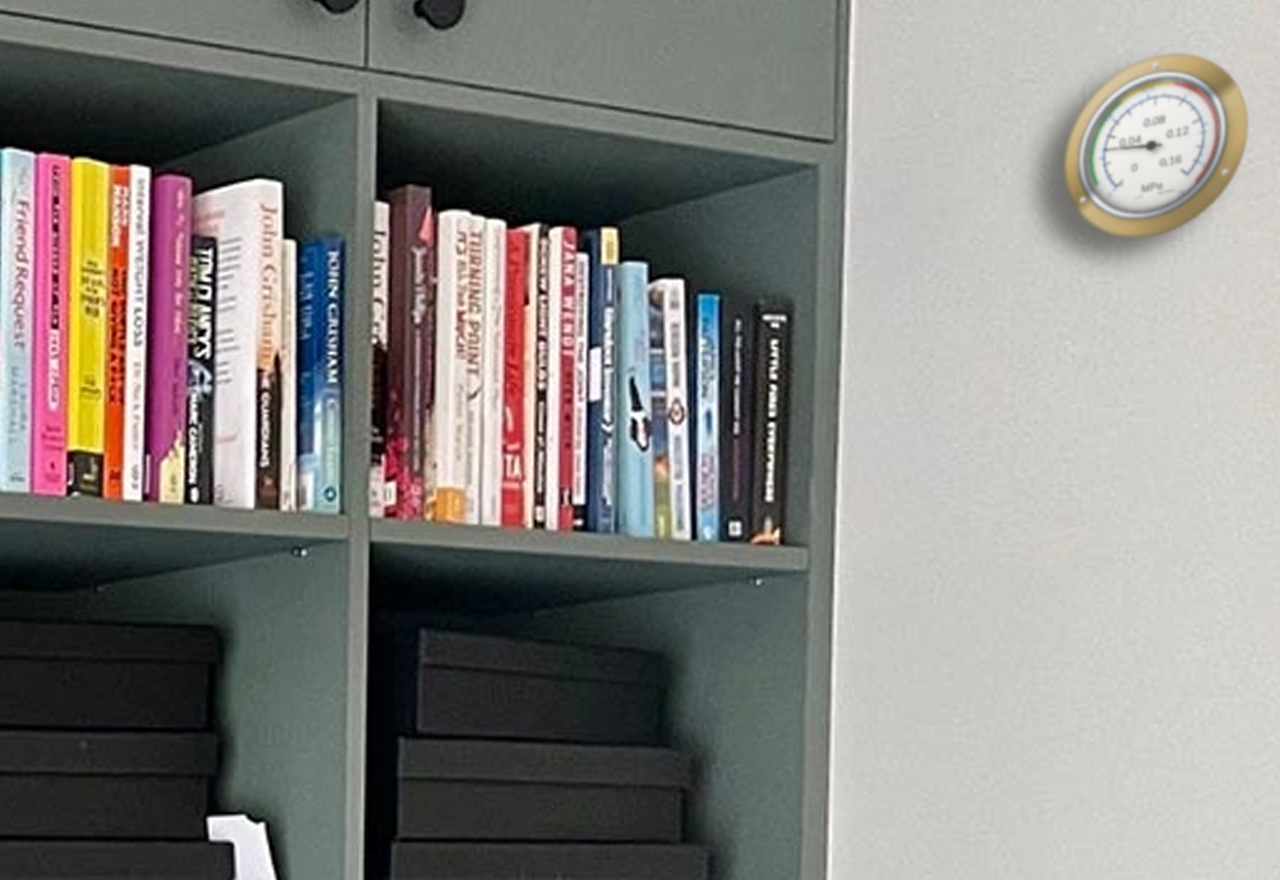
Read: value=0.03 unit=MPa
